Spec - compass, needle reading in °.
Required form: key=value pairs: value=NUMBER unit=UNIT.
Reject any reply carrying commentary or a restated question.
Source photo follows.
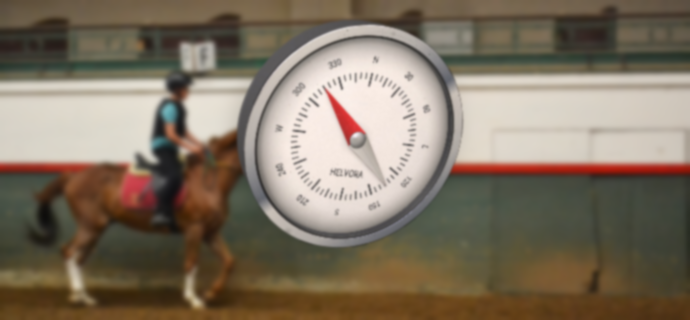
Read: value=315 unit=°
